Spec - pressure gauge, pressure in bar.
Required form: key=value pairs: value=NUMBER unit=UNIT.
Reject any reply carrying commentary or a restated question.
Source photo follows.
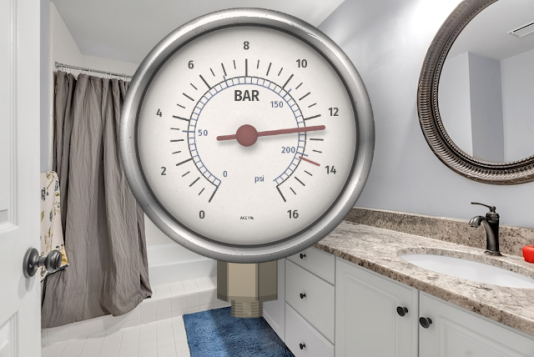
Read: value=12.5 unit=bar
